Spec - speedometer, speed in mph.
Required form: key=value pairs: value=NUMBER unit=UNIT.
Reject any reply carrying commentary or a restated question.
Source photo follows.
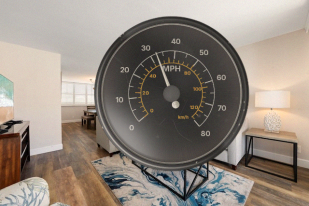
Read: value=32.5 unit=mph
